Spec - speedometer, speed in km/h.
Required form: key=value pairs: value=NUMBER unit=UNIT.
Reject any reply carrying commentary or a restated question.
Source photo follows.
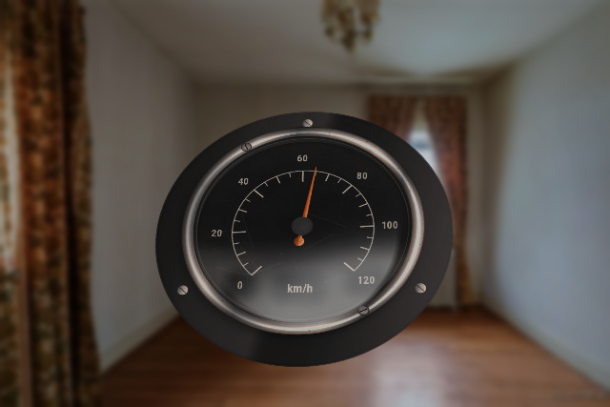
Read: value=65 unit=km/h
